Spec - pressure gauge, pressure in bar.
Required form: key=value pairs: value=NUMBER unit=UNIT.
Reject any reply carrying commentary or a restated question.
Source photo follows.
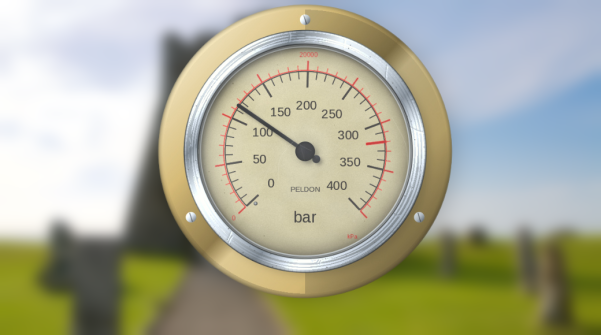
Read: value=115 unit=bar
